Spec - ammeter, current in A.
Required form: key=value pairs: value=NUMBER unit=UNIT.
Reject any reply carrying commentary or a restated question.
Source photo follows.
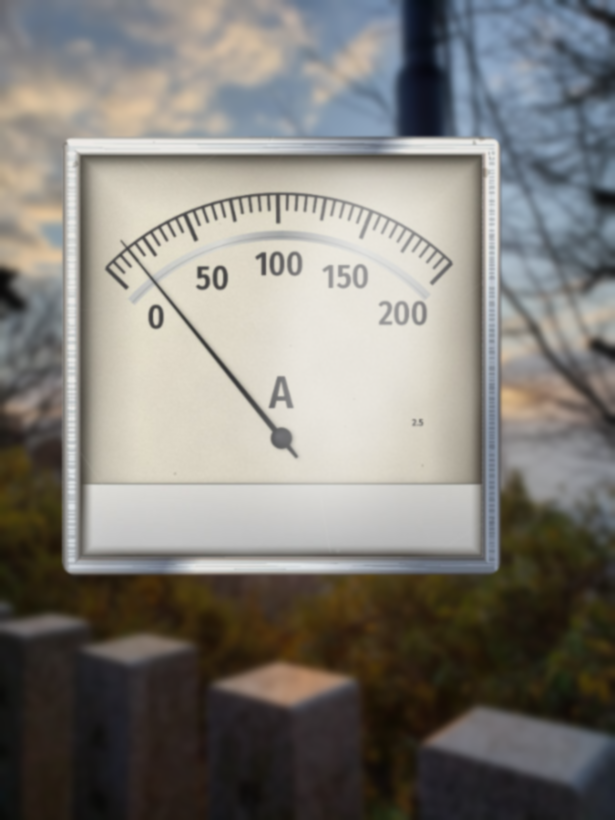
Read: value=15 unit=A
